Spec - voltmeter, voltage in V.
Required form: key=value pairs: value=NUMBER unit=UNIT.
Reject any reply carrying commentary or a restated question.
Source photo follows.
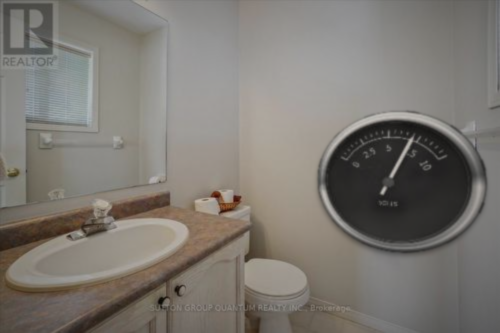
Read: value=7 unit=V
